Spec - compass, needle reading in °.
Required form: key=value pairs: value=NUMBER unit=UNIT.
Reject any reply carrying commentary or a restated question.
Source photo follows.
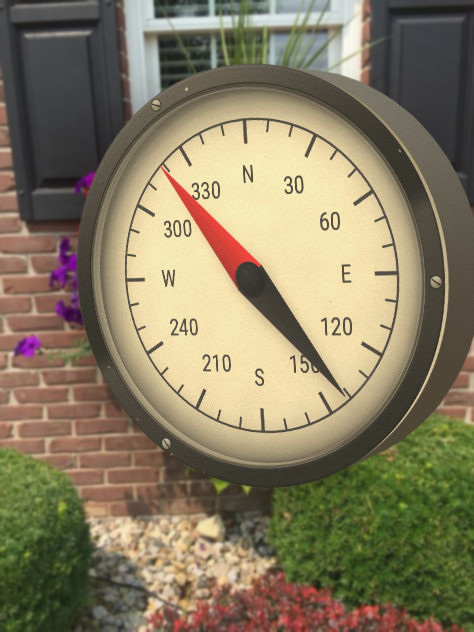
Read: value=320 unit=°
